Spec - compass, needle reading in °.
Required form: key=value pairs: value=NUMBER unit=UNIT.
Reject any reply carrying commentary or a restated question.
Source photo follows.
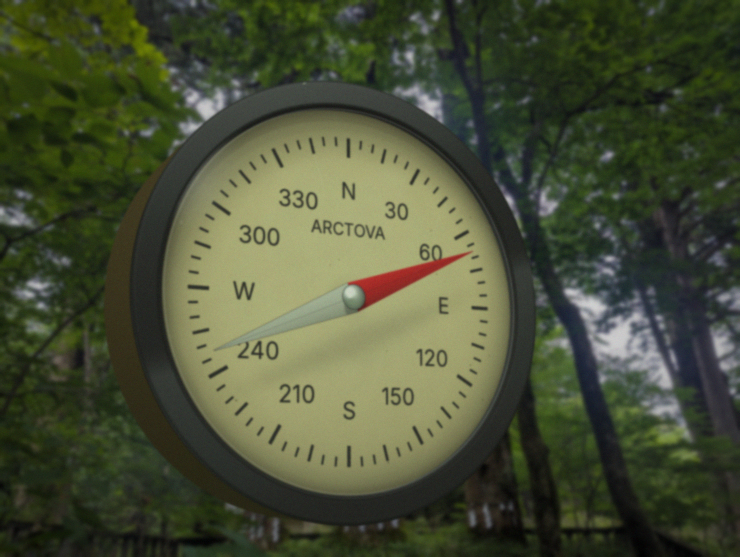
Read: value=67.5 unit=°
